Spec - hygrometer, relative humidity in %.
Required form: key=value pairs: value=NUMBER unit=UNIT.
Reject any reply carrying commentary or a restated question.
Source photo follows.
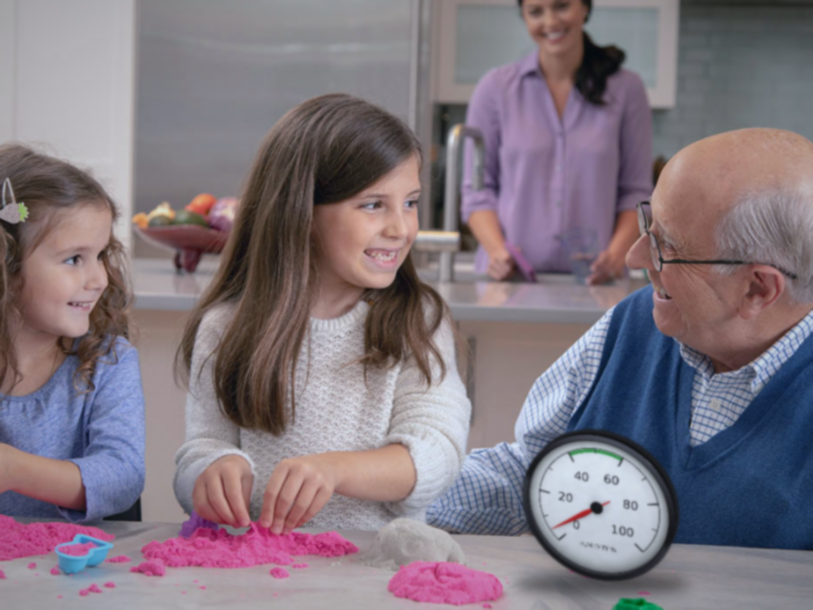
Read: value=5 unit=%
